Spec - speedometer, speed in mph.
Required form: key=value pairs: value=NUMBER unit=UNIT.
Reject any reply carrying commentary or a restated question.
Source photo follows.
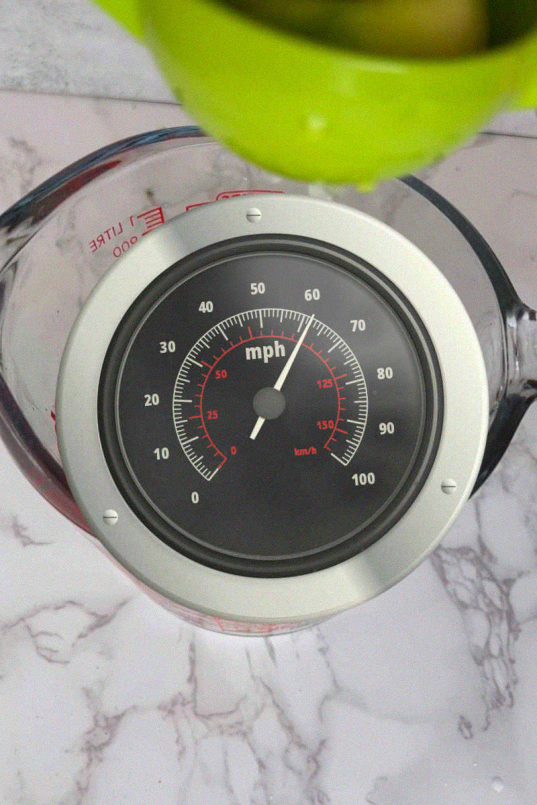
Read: value=62 unit=mph
